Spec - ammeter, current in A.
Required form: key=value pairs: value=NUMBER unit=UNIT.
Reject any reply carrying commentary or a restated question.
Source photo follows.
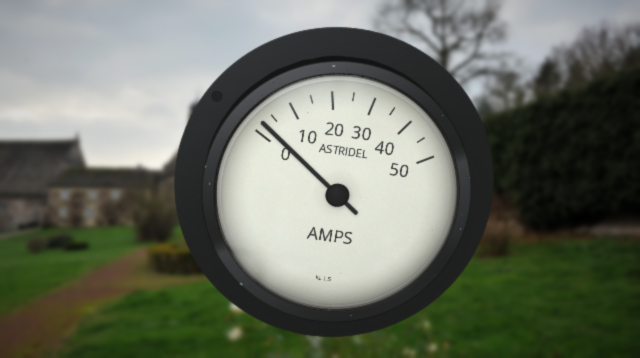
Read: value=2.5 unit=A
